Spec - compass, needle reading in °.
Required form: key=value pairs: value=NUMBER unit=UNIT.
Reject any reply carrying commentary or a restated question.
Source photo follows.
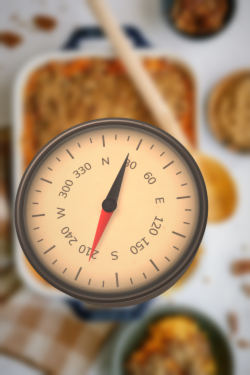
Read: value=205 unit=°
